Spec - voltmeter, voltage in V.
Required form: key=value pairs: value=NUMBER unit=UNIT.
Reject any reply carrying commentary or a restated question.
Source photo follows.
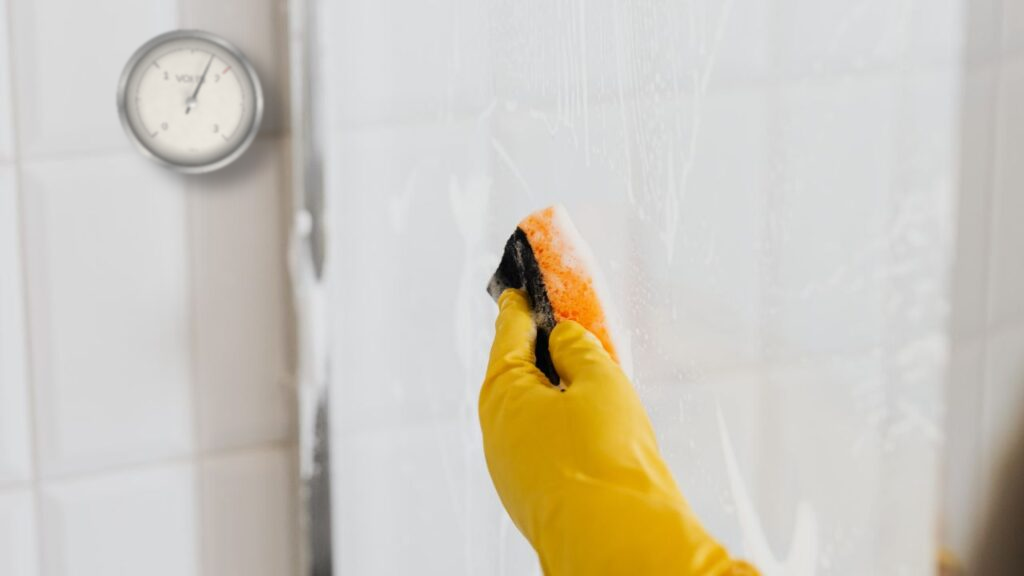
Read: value=1.75 unit=V
